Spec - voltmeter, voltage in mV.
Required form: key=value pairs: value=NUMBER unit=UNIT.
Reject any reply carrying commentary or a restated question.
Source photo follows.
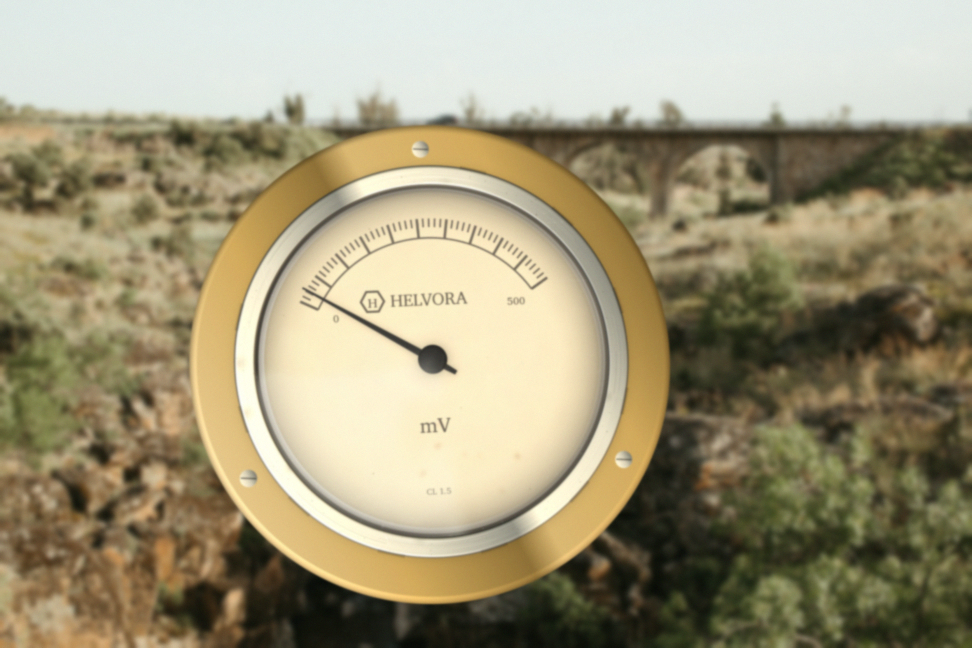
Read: value=20 unit=mV
